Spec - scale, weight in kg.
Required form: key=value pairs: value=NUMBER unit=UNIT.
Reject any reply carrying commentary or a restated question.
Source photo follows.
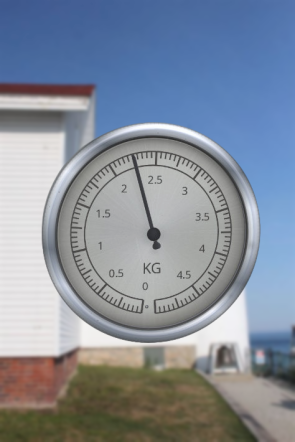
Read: value=2.25 unit=kg
